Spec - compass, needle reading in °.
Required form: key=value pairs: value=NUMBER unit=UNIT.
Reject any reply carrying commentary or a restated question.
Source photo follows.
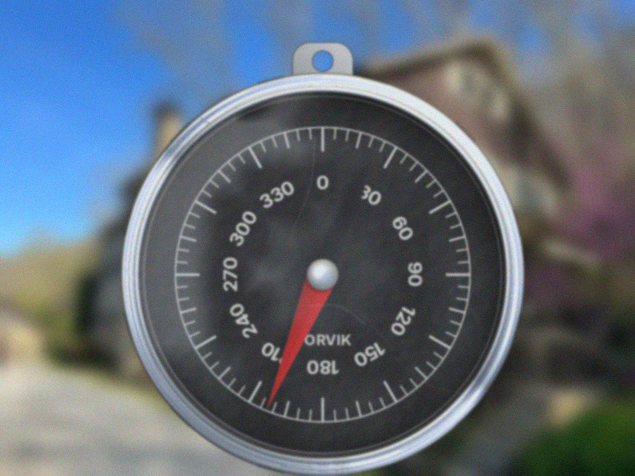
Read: value=202.5 unit=°
